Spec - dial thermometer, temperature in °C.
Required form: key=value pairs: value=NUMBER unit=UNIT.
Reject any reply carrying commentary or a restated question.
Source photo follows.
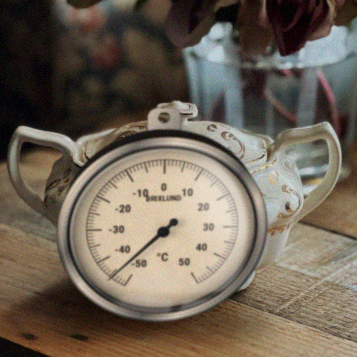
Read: value=-45 unit=°C
